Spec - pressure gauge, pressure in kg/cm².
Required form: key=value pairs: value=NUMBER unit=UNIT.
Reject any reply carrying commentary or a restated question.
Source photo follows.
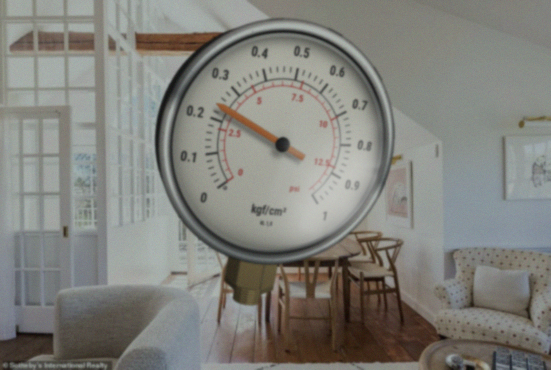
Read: value=0.24 unit=kg/cm²
